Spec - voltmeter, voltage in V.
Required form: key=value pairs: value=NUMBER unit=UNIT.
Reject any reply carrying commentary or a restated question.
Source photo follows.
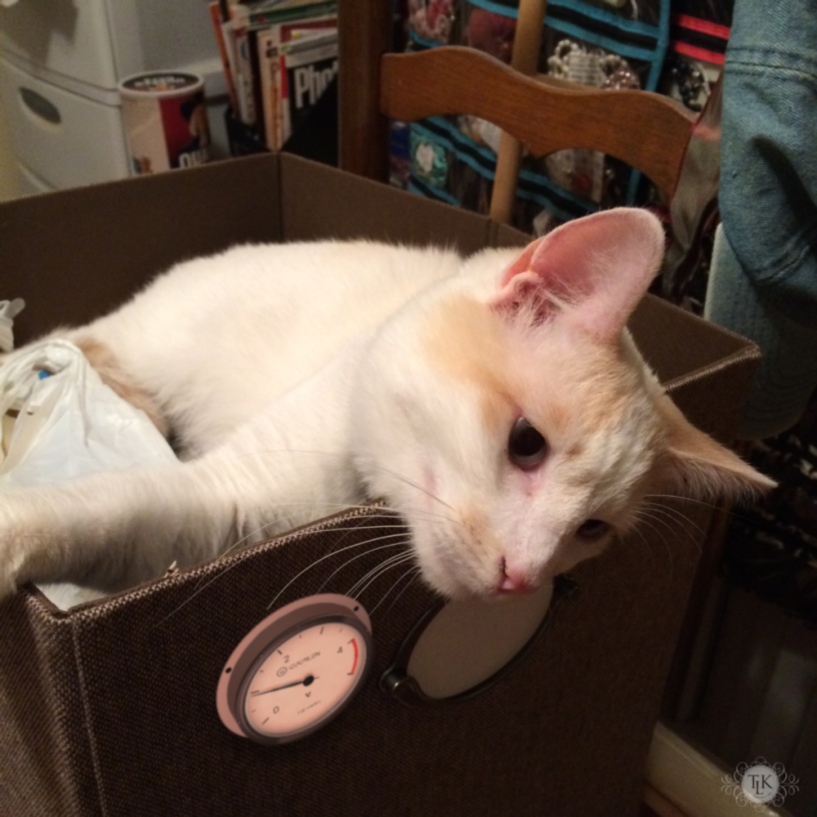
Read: value=1 unit=V
